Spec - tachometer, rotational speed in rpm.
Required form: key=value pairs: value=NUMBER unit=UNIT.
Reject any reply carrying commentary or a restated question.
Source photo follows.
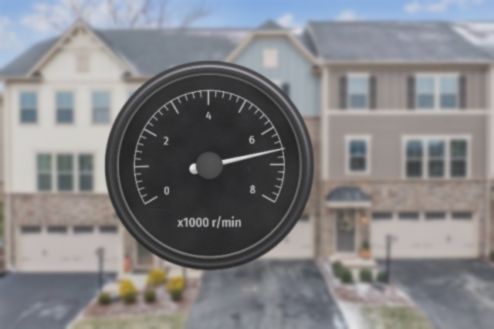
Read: value=6600 unit=rpm
